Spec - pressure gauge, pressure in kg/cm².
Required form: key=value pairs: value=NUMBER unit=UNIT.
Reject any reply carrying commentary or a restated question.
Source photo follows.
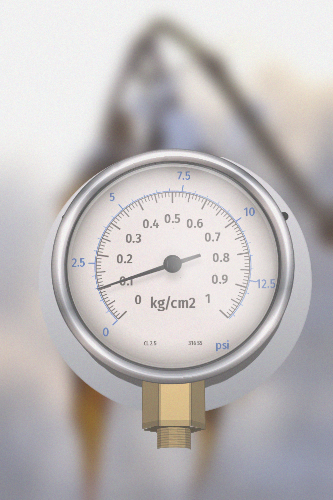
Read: value=0.1 unit=kg/cm²
